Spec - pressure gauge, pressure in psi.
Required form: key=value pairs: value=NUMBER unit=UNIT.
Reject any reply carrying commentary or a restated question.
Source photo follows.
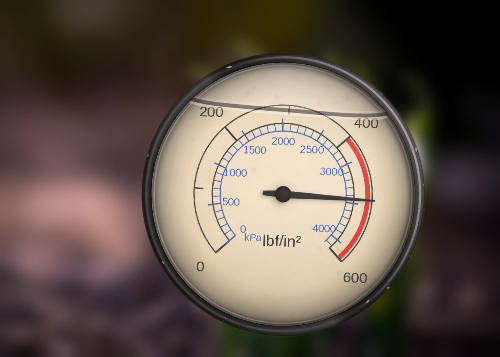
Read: value=500 unit=psi
